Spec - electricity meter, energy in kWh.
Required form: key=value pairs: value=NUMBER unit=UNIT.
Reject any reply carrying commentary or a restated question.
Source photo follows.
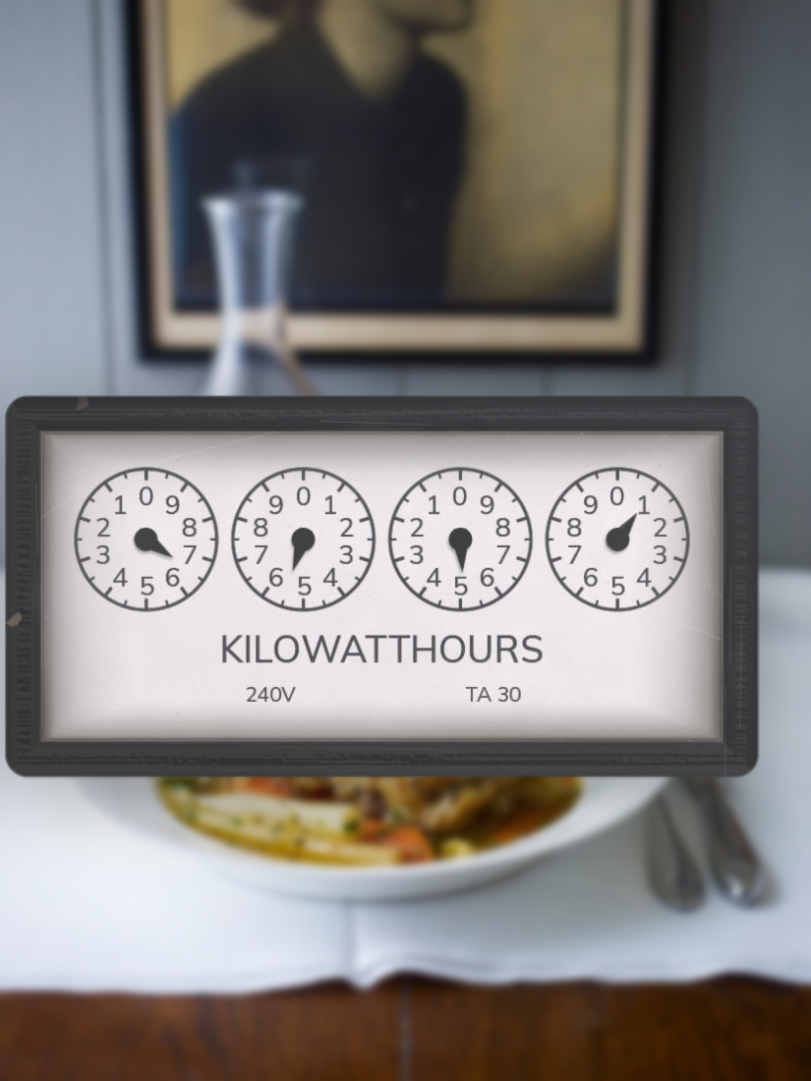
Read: value=6551 unit=kWh
